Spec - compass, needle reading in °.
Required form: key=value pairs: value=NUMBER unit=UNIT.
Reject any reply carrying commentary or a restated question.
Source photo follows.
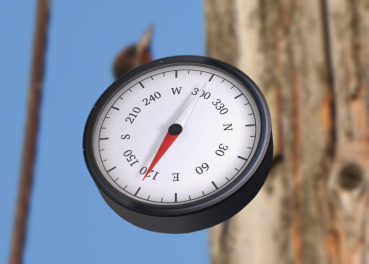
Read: value=120 unit=°
